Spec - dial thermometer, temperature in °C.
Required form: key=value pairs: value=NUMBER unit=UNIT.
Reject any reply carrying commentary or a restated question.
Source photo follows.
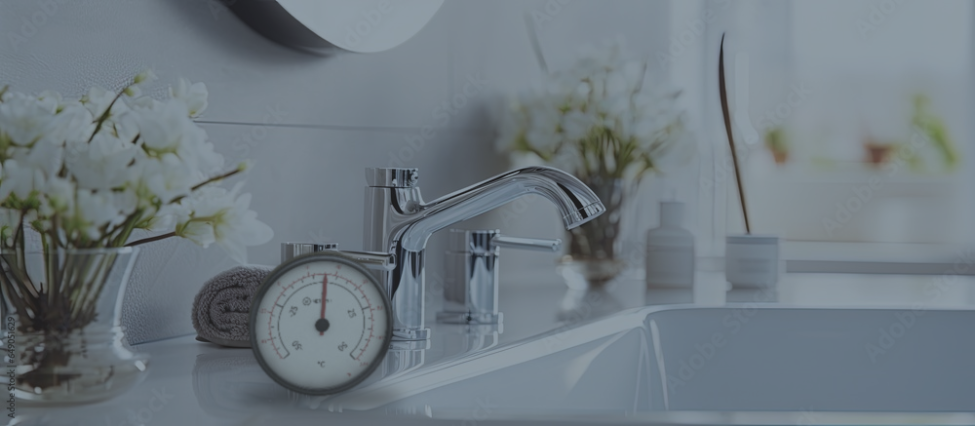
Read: value=0 unit=°C
